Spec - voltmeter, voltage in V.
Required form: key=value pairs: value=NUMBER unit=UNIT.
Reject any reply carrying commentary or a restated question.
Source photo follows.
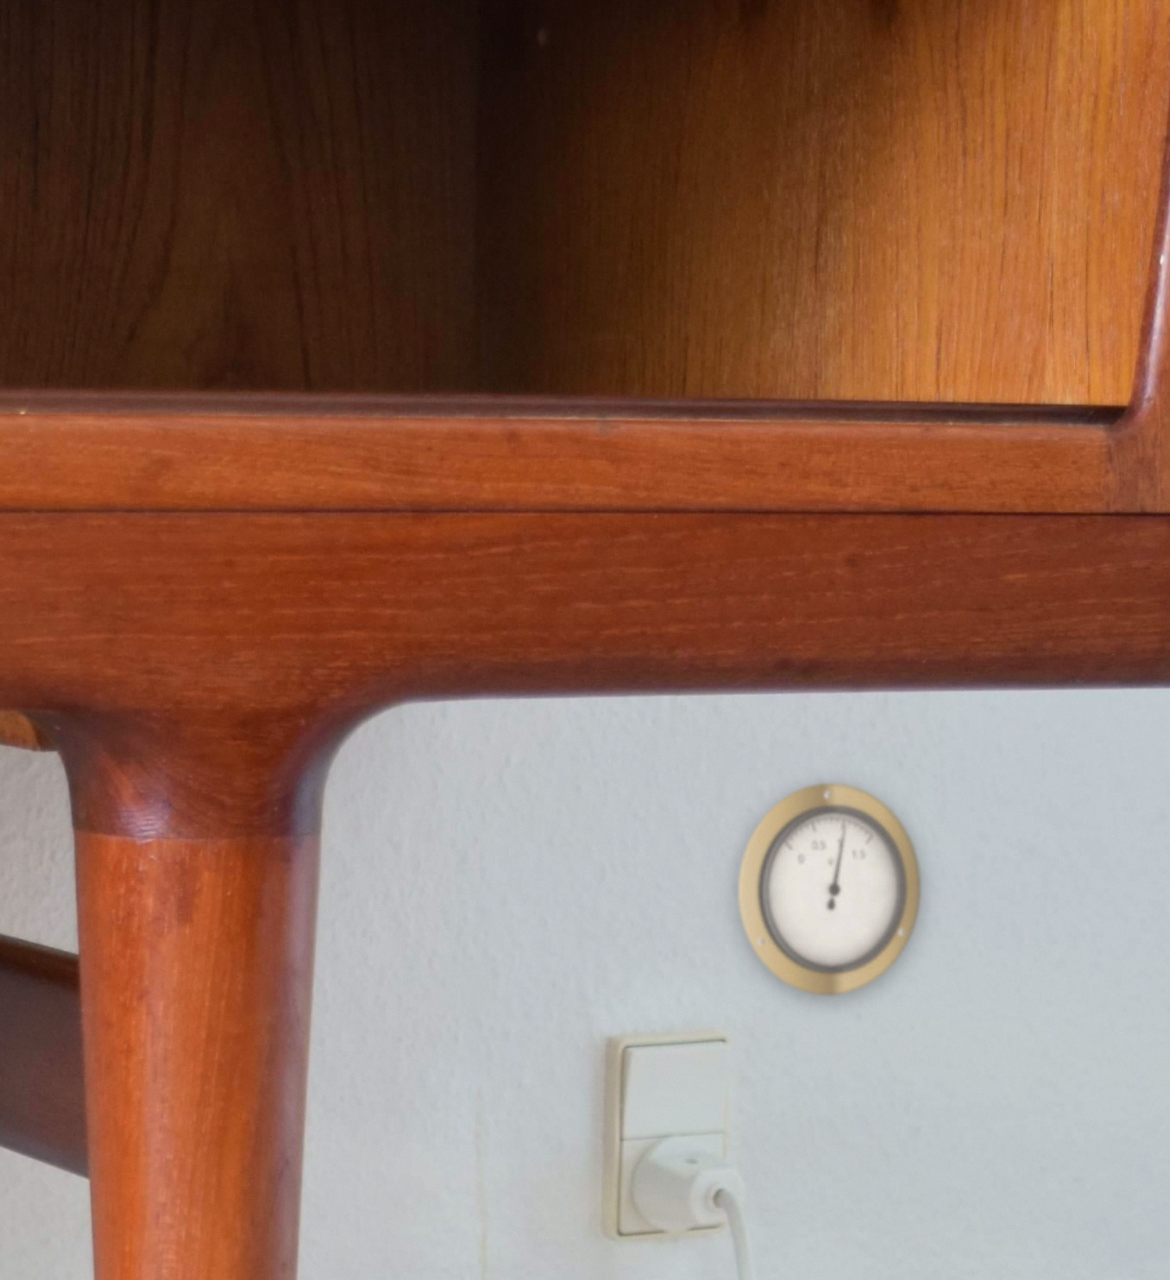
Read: value=1 unit=V
